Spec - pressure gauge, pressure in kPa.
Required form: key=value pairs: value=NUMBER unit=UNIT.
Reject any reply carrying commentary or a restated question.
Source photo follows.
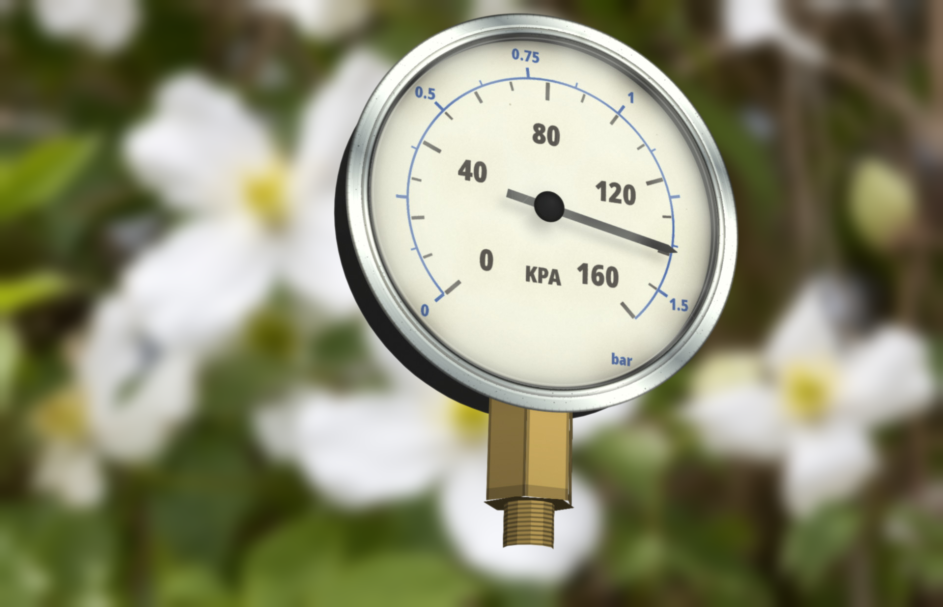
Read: value=140 unit=kPa
